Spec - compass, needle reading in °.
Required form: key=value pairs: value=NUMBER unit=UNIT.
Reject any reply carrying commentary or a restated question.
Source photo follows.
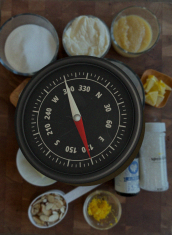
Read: value=120 unit=°
